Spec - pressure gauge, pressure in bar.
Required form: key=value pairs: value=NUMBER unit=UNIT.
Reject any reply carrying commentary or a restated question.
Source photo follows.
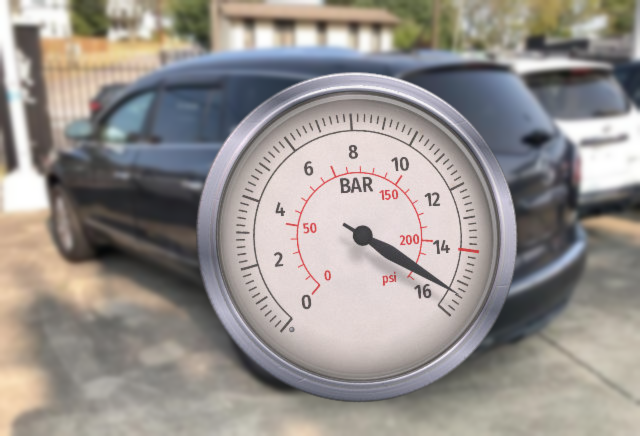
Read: value=15.4 unit=bar
